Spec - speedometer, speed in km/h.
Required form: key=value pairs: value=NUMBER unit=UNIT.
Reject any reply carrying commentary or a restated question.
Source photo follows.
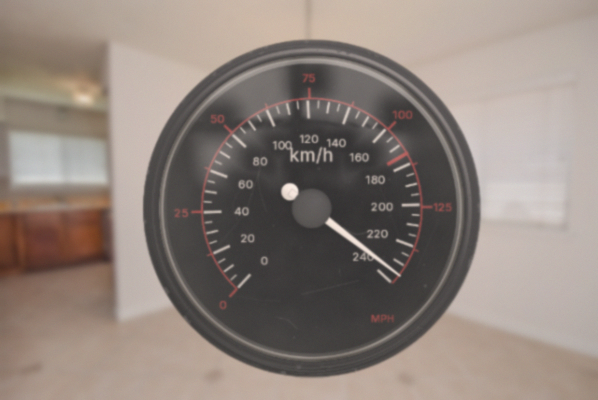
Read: value=235 unit=km/h
